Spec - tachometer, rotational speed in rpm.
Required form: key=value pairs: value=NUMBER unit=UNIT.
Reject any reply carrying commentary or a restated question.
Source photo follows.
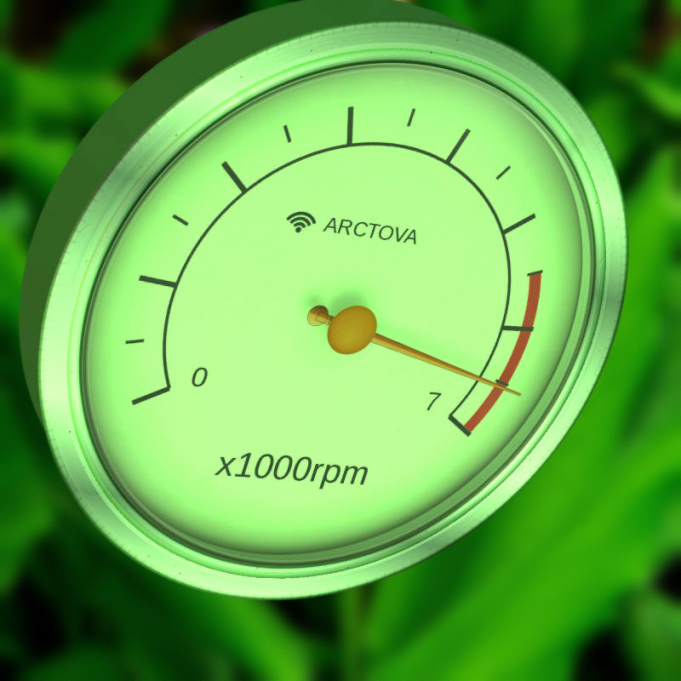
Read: value=6500 unit=rpm
